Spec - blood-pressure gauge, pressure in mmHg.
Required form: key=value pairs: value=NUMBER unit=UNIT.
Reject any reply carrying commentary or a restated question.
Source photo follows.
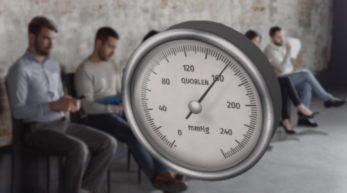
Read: value=160 unit=mmHg
